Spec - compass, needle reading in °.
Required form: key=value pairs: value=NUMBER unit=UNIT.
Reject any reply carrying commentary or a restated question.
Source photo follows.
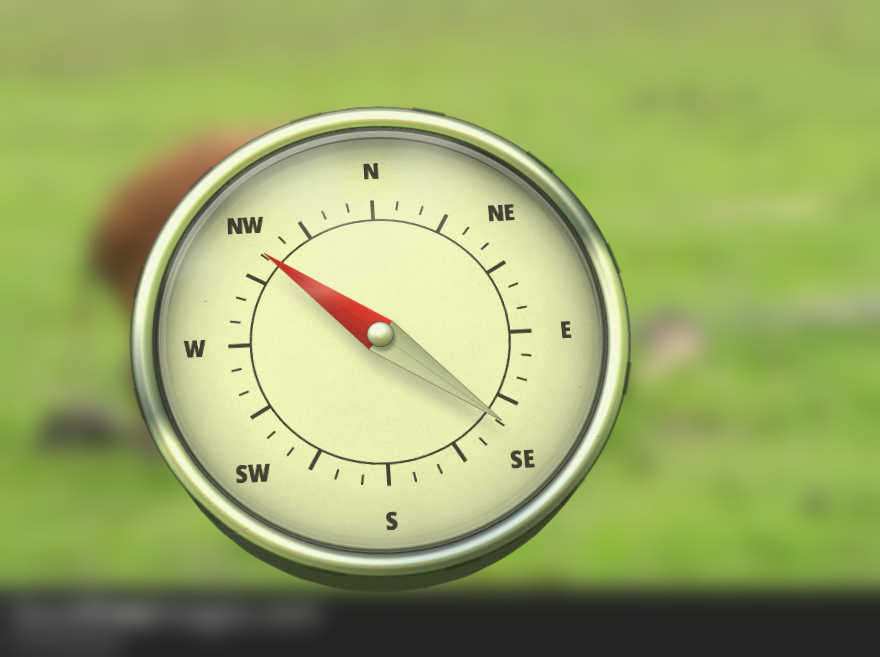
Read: value=310 unit=°
